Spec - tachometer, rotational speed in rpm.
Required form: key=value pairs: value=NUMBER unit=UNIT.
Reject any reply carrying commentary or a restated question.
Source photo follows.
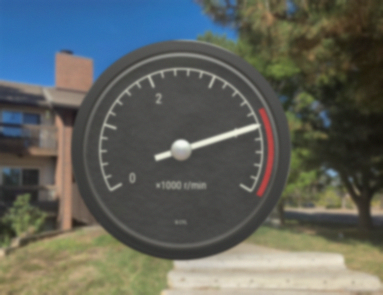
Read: value=4000 unit=rpm
